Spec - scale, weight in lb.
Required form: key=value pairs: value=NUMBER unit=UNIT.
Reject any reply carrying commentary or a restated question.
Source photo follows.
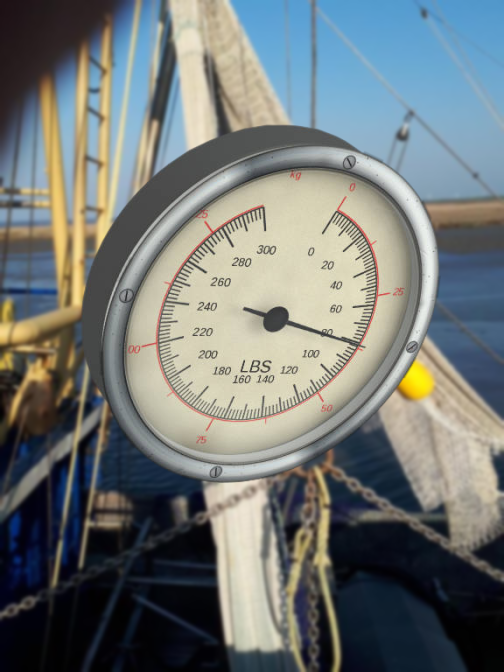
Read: value=80 unit=lb
